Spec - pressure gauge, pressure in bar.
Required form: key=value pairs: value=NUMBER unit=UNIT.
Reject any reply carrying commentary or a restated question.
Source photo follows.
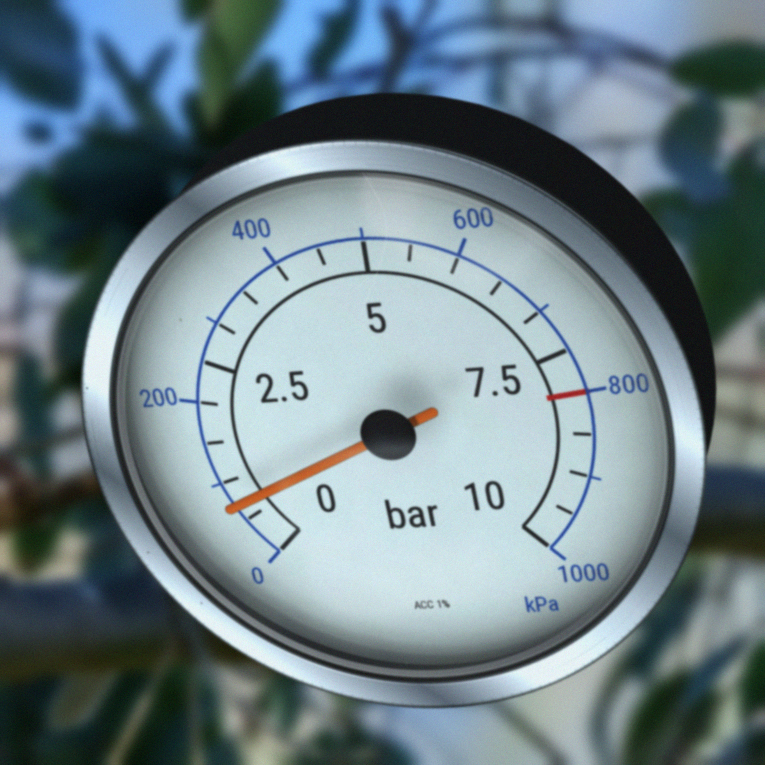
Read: value=0.75 unit=bar
